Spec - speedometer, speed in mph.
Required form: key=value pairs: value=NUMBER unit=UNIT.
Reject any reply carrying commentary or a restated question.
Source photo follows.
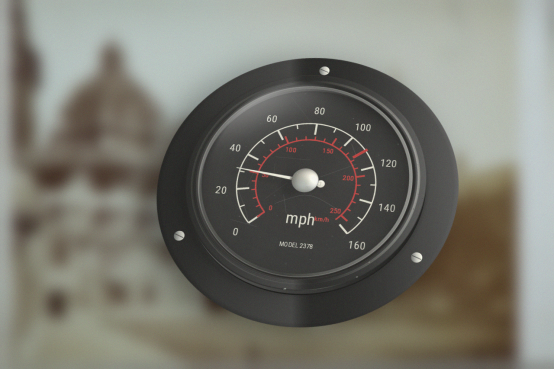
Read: value=30 unit=mph
